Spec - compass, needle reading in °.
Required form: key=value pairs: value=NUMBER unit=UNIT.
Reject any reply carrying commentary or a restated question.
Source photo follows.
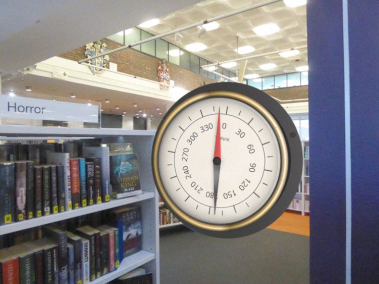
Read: value=352.5 unit=°
